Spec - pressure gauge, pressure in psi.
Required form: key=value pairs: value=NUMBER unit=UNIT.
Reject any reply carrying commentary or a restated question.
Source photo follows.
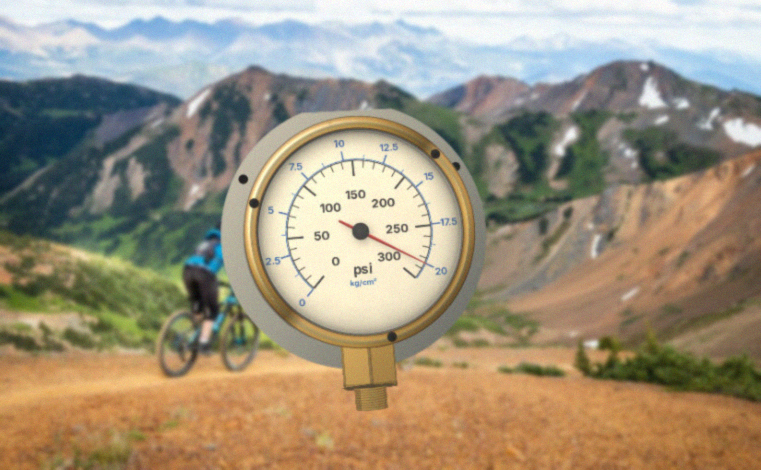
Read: value=285 unit=psi
